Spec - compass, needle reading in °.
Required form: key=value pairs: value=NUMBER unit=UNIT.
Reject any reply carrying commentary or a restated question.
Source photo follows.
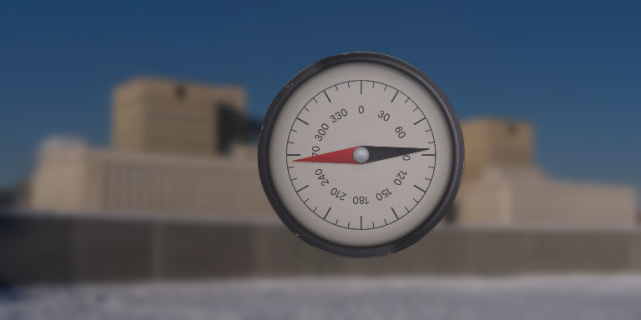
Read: value=265 unit=°
